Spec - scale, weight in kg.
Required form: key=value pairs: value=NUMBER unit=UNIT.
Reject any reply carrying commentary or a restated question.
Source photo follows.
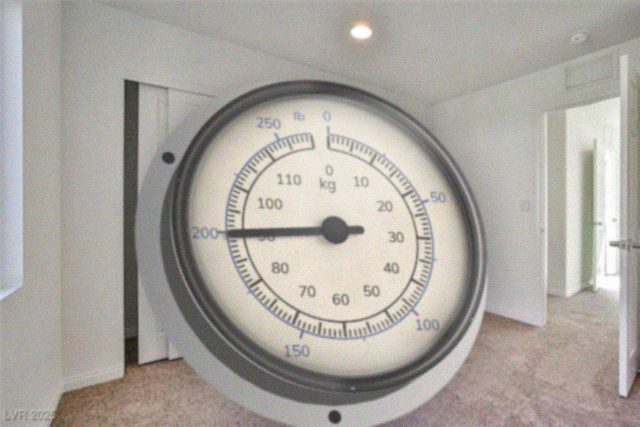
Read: value=90 unit=kg
